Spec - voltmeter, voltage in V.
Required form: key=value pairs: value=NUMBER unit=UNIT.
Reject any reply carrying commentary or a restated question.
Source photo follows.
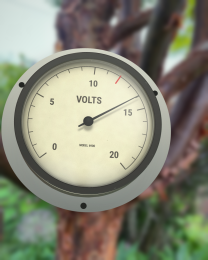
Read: value=14 unit=V
